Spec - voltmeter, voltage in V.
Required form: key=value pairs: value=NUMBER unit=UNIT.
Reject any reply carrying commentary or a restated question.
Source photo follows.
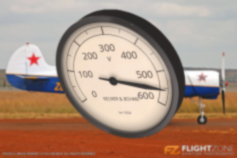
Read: value=550 unit=V
